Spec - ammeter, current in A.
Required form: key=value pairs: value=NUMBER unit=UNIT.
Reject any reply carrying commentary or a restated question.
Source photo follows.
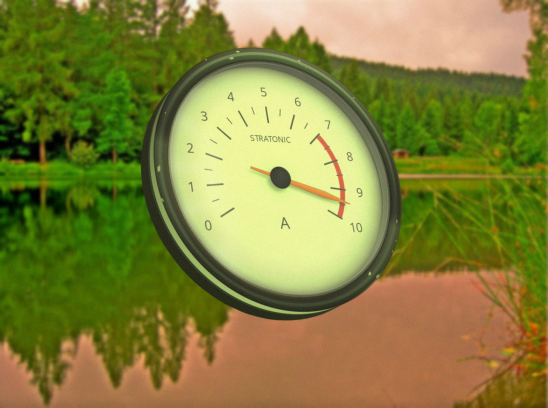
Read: value=9.5 unit=A
